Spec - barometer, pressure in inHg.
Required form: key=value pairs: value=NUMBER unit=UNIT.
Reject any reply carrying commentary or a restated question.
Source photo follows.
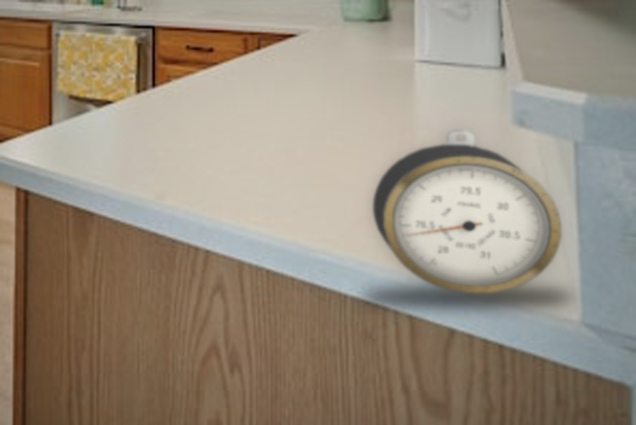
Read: value=28.4 unit=inHg
